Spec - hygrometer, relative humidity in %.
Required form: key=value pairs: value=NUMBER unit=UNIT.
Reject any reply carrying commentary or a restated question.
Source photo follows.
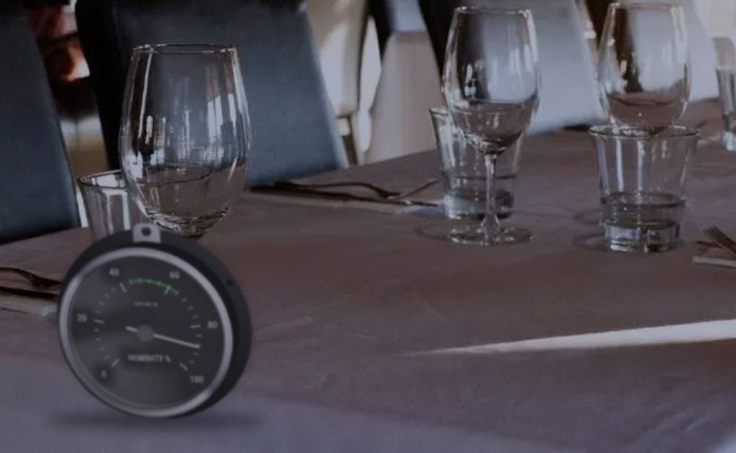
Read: value=88 unit=%
